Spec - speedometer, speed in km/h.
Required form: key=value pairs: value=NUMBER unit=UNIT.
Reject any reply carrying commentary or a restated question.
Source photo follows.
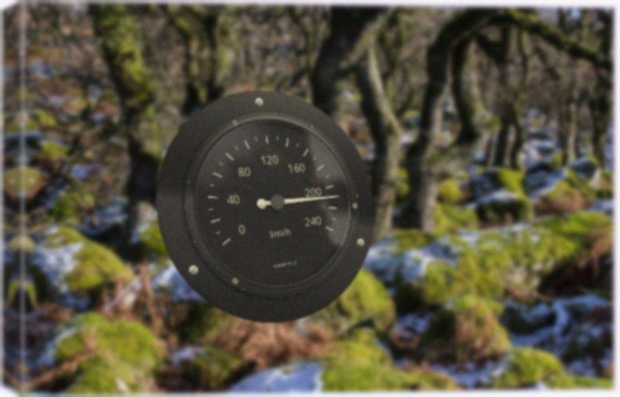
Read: value=210 unit=km/h
